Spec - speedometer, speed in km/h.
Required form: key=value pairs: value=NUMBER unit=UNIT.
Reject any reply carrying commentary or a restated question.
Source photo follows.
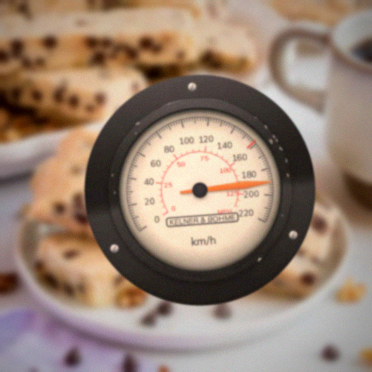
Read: value=190 unit=km/h
